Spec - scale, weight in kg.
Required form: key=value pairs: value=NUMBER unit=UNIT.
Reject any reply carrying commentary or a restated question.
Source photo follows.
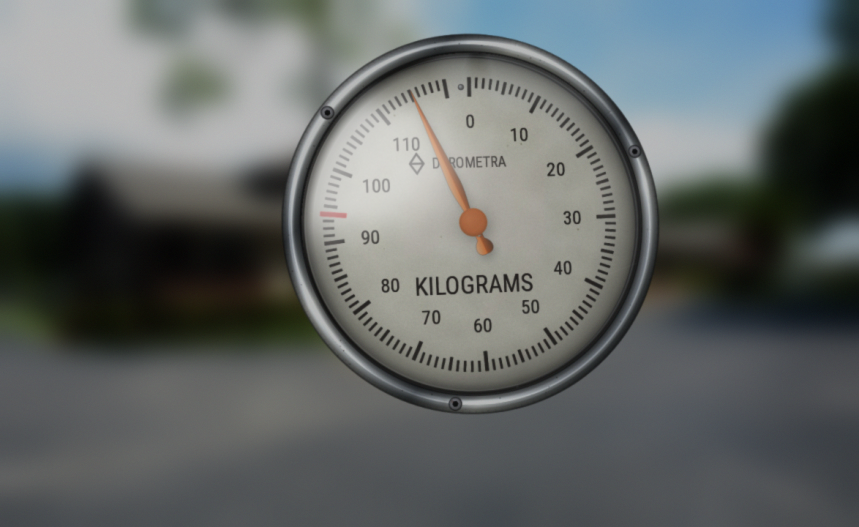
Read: value=115 unit=kg
